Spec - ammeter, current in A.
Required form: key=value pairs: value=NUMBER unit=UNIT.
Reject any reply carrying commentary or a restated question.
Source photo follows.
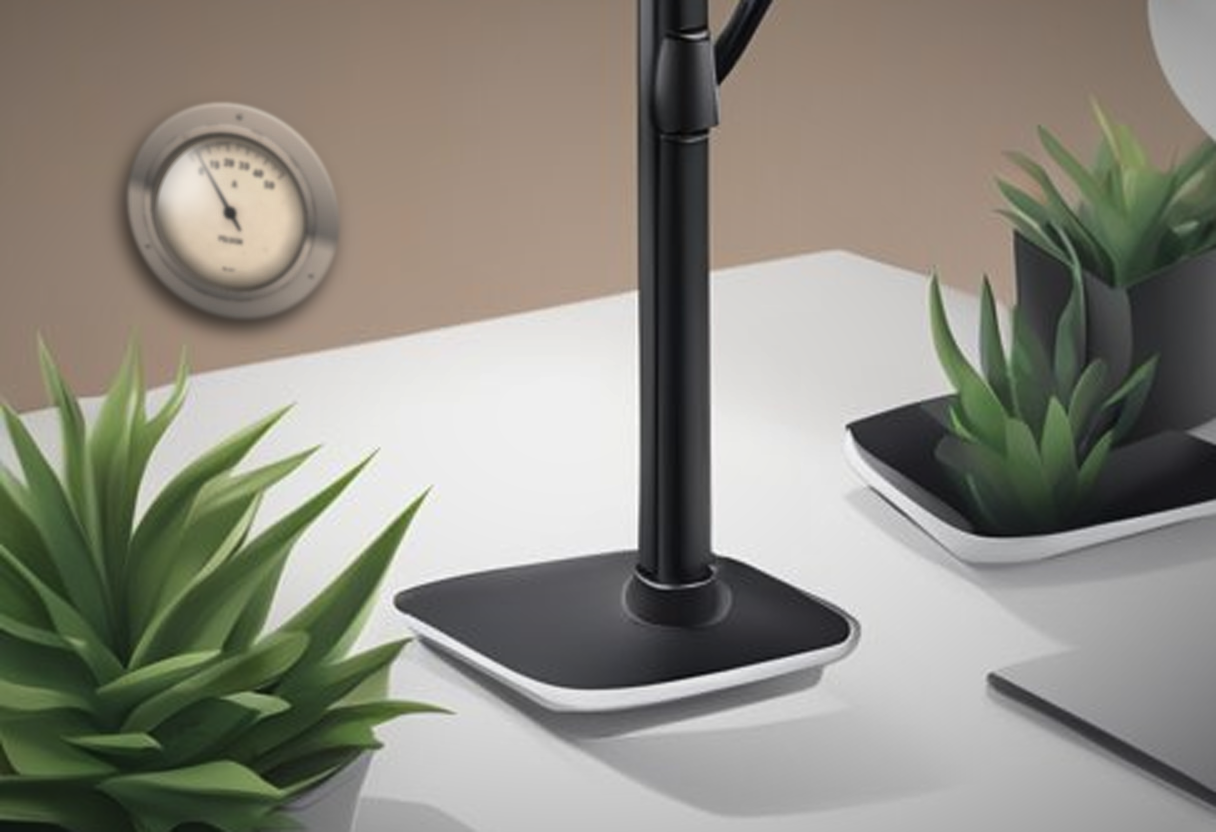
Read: value=5 unit=A
